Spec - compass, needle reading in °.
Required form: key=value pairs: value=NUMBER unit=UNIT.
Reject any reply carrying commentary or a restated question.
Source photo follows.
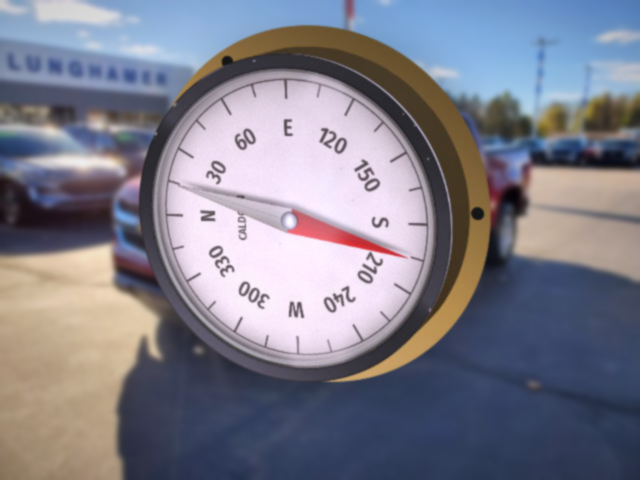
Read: value=195 unit=°
